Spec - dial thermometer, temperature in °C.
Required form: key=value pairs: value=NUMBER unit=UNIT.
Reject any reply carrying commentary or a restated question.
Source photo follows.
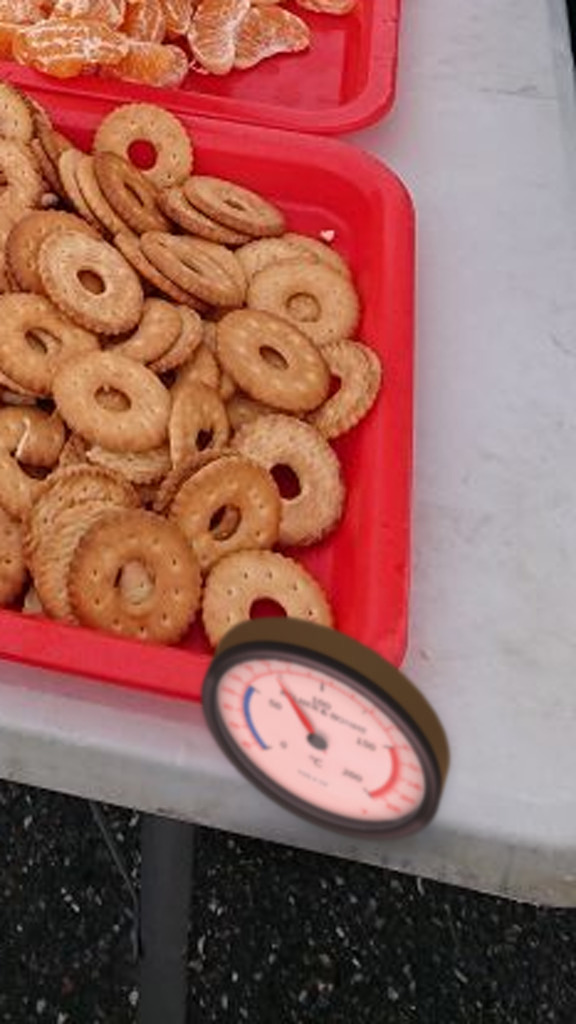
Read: value=75 unit=°C
